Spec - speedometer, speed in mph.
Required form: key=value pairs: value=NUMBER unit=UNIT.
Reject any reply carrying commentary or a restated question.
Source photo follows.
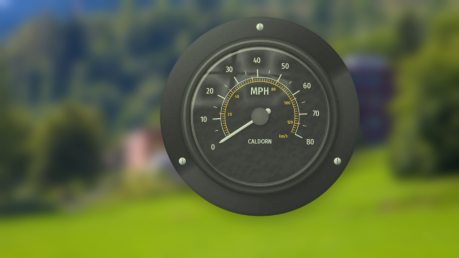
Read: value=0 unit=mph
